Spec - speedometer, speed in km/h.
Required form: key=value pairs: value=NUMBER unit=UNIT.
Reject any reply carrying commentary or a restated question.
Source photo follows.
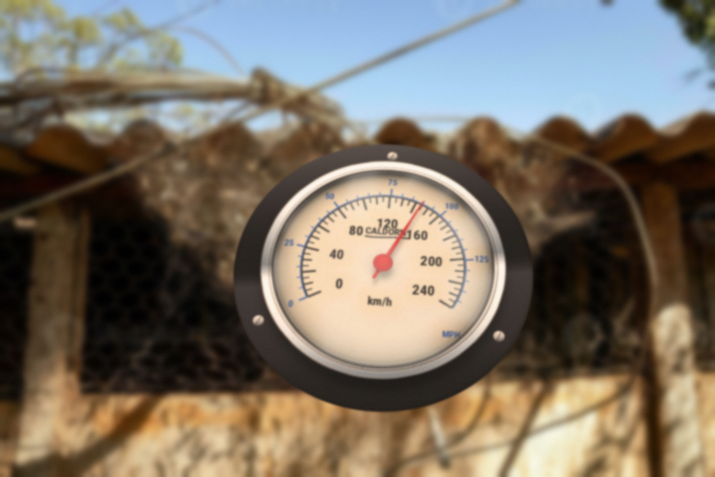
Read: value=145 unit=km/h
